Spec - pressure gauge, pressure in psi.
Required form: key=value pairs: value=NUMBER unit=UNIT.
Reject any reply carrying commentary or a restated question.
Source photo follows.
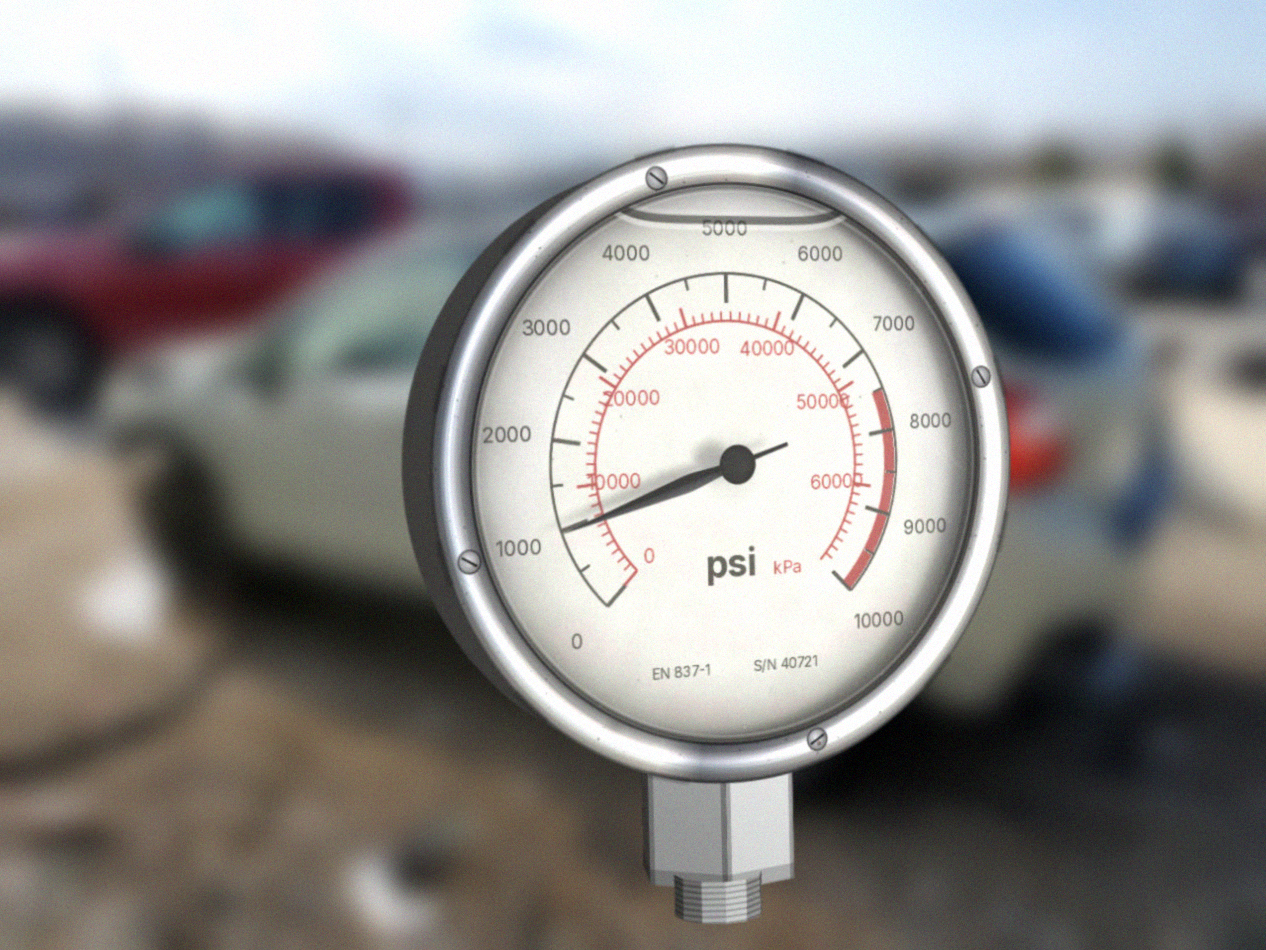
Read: value=1000 unit=psi
